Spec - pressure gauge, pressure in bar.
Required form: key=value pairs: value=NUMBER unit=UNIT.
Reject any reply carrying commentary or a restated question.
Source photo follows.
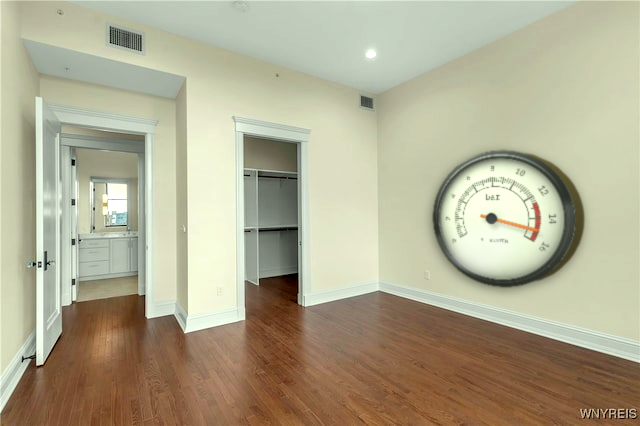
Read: value=15 unit=bar
